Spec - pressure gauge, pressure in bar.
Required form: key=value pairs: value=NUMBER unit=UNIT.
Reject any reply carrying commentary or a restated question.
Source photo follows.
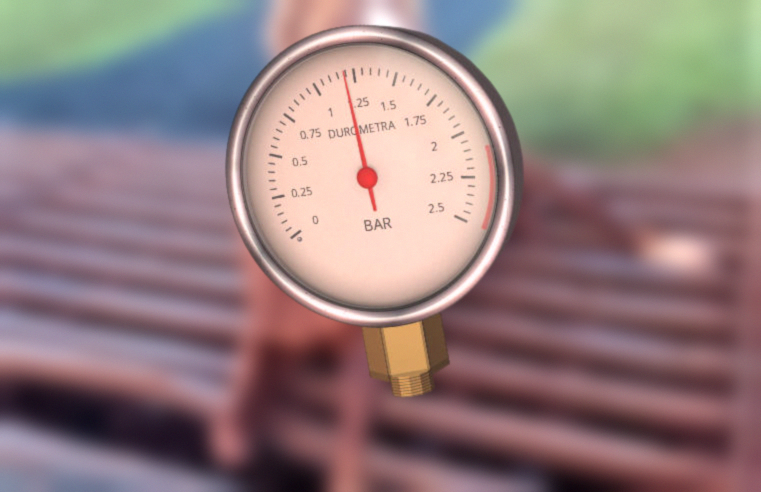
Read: value=1.2 unit=bar
